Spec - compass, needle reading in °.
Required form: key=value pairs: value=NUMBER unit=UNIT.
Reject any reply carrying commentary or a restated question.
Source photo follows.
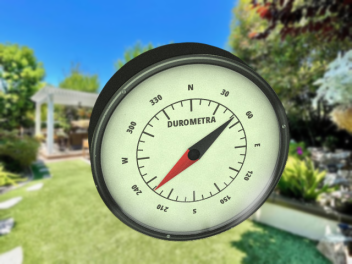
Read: value=230 unit=°
